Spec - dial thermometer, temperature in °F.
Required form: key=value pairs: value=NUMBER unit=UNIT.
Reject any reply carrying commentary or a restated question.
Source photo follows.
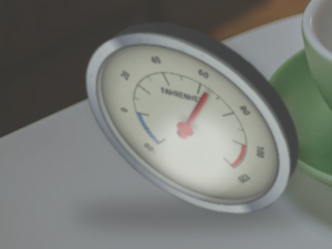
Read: value=65 unit=°F
